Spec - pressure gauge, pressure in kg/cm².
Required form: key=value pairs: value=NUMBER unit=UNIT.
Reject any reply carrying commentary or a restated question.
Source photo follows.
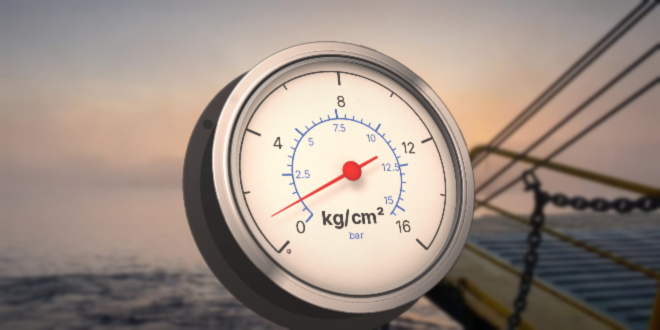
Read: value=1 unit=kg/cm²
